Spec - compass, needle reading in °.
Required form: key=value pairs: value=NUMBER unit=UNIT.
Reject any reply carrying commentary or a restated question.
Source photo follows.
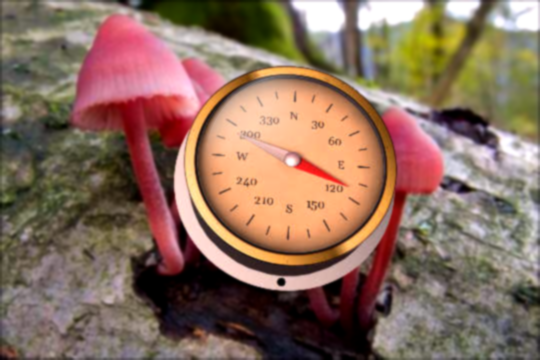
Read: value=112.5 unit=°
